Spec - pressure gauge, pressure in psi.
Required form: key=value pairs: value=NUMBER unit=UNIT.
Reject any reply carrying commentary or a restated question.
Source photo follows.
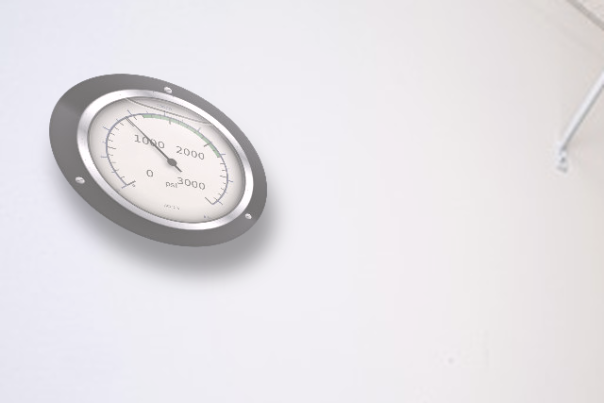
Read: value=1000 unit=psi
